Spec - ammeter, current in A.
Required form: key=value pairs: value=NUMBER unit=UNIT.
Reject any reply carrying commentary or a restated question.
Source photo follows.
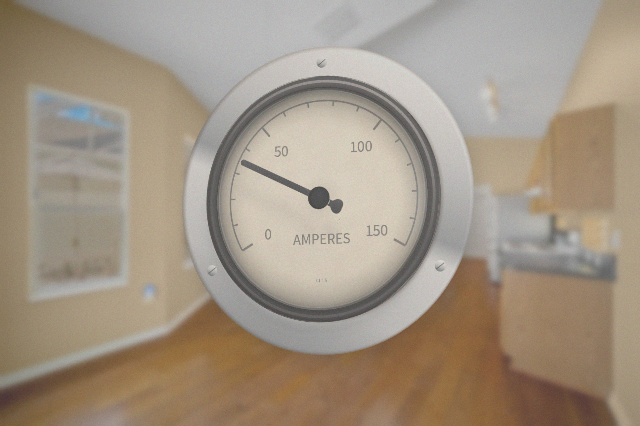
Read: value=35 unit=A
